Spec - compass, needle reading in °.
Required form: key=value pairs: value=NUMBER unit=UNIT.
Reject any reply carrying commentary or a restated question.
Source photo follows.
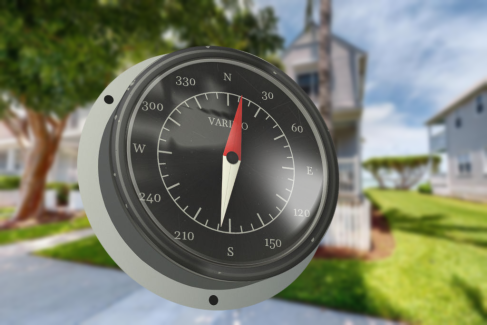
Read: value=10 unit=°
